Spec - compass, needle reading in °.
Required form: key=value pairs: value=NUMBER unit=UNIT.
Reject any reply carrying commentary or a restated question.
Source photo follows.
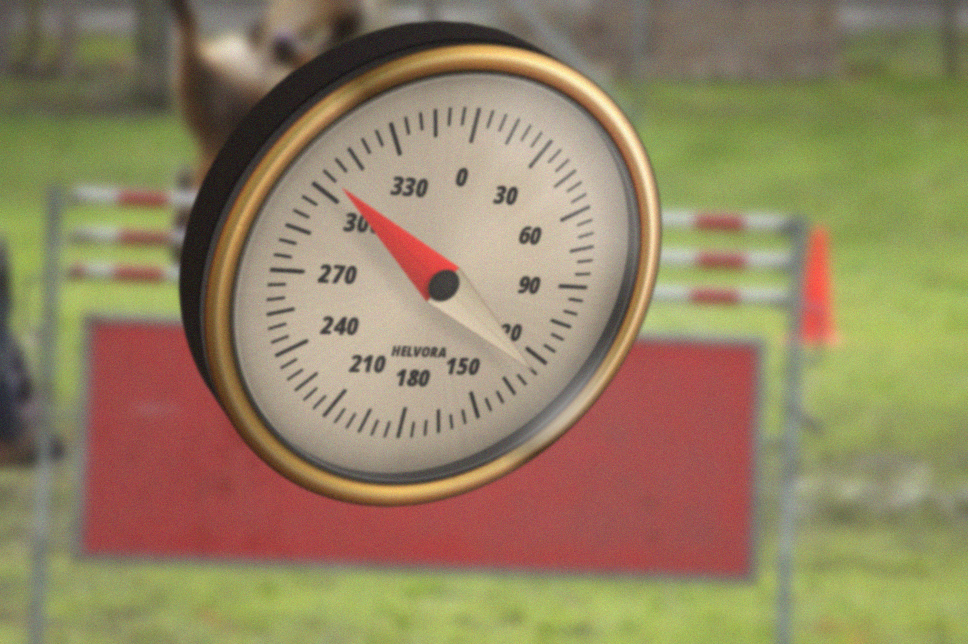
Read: value=305 unit=°
